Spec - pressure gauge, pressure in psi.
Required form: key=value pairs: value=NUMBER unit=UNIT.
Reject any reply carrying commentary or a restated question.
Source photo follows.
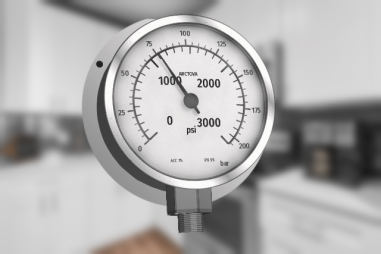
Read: value=1100 unit=psi
